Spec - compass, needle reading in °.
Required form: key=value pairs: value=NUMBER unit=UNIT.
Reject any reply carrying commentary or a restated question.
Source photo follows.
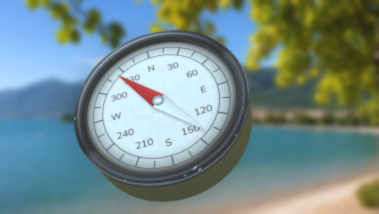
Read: value=322.5 unit=°
